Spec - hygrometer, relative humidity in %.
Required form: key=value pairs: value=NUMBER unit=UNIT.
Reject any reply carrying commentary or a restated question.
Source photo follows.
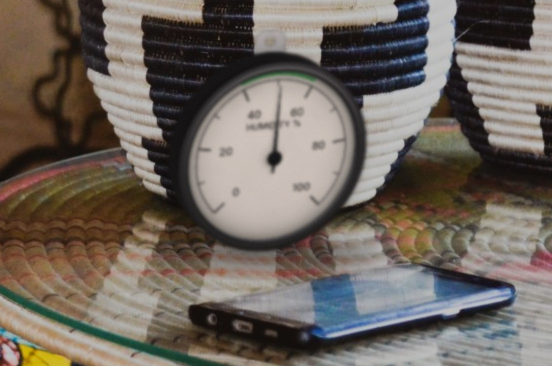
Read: value=50 unit=%
